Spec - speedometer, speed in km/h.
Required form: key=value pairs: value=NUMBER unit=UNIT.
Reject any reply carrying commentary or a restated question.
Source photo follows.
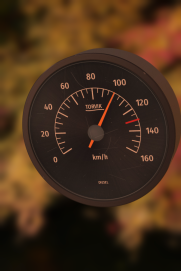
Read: value=100 unit=km/h
